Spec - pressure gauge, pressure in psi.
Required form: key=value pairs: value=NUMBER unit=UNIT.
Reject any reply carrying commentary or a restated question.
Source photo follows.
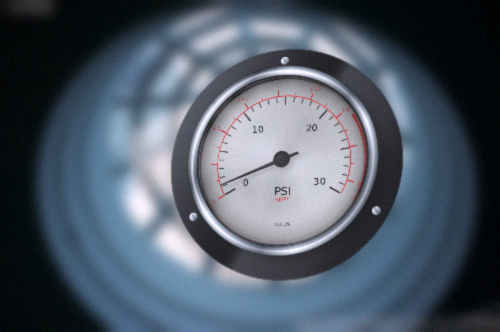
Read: value=1 unit=psi
